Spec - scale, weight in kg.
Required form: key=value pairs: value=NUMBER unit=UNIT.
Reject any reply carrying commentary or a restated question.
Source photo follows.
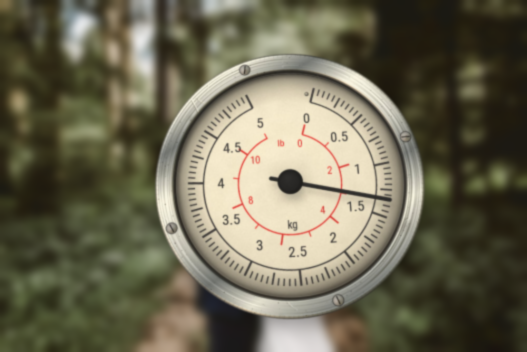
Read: value=1.35 unit=kg
